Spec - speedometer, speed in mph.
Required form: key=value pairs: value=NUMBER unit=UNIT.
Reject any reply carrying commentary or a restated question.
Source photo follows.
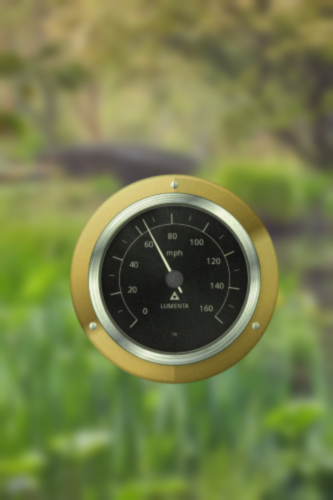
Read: value=65 unit=mph
